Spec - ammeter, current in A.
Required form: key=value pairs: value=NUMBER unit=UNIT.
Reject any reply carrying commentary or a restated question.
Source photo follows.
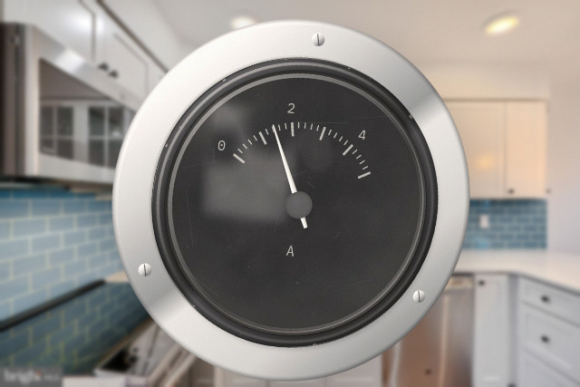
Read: value=1.4 unit=A
